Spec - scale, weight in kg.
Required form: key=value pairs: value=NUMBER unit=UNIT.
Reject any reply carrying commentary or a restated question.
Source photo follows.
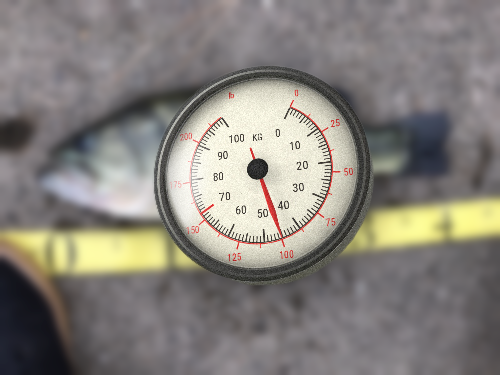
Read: value=45 unit=kg
